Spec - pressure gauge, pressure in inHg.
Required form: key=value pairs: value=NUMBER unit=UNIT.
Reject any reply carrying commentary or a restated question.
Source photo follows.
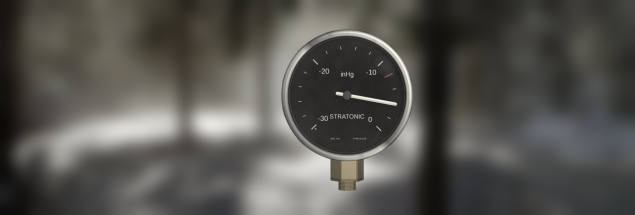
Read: value=-4 unit=inHg
